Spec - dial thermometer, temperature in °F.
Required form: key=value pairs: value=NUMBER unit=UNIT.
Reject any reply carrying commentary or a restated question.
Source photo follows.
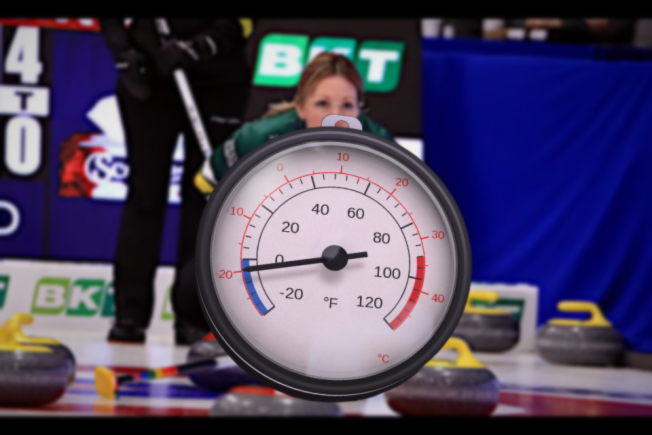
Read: value=-4 unit=°F
